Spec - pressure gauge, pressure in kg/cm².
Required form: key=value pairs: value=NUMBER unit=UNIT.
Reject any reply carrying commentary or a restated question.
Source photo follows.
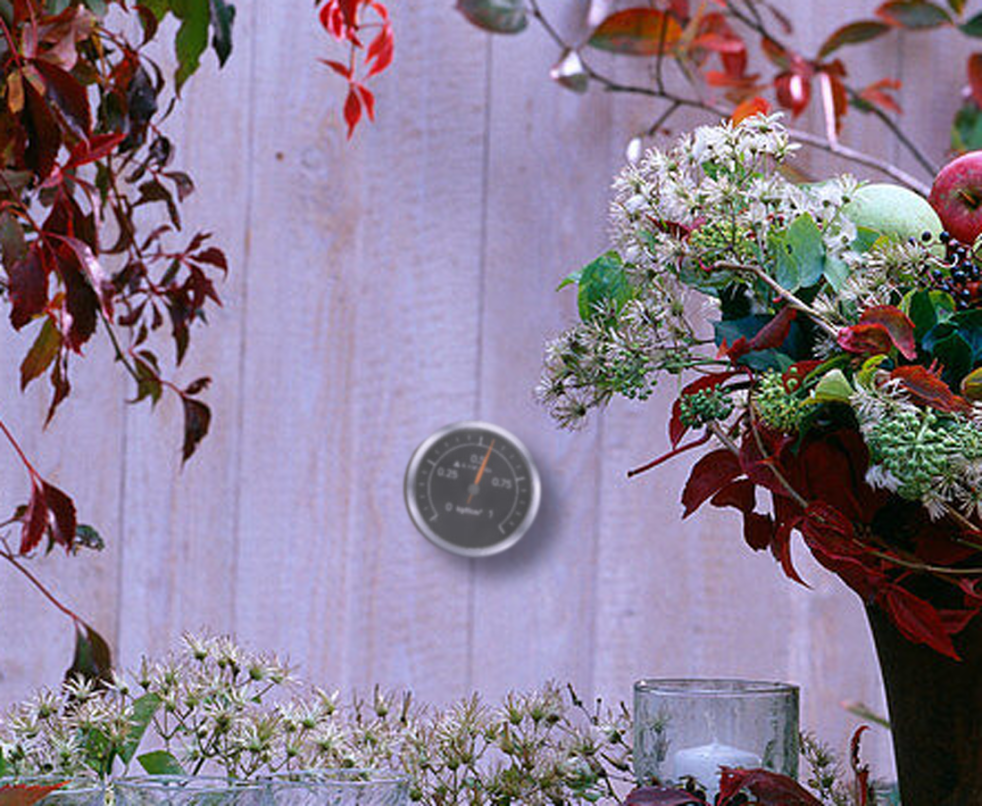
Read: value=0.55 unit=kg/cm²
